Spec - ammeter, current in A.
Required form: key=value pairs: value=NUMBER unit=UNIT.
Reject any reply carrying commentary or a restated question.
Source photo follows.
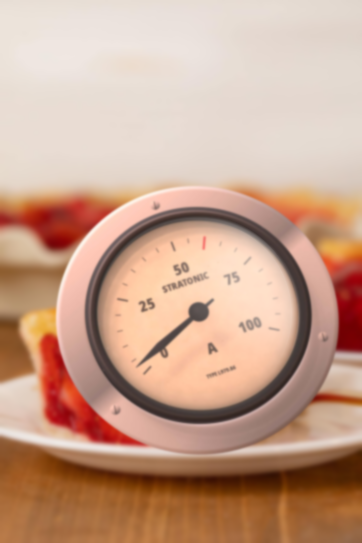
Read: value=2.5 unit=A
